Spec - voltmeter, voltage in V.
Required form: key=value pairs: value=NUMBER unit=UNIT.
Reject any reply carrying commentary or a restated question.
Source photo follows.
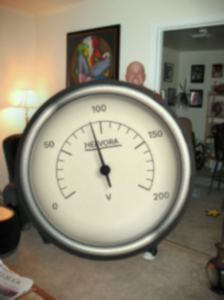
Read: value=90 unit=V
